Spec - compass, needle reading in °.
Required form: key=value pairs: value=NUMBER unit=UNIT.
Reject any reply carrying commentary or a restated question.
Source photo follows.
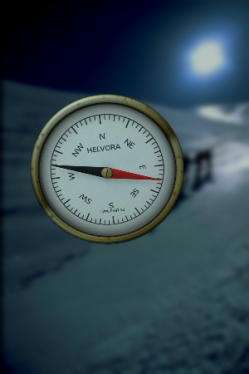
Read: value=105 unit=°
